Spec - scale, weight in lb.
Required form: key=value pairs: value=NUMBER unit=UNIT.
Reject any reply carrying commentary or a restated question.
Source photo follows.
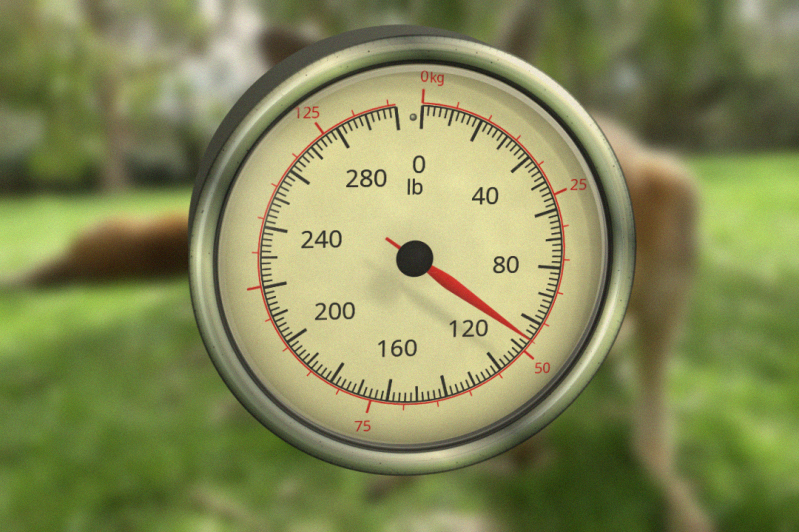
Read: value=106 unit=lb
